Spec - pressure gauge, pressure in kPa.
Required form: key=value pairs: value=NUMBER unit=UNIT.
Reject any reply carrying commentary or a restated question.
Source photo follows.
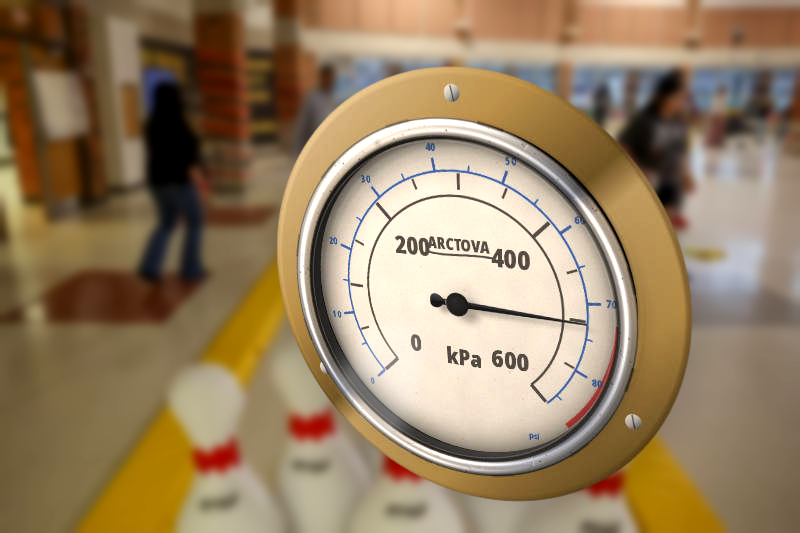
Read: value=500 unit=kPa
